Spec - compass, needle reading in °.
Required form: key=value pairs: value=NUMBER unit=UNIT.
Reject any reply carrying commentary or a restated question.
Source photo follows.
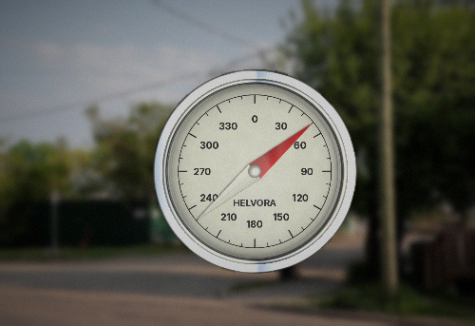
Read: value=50 unit=°
